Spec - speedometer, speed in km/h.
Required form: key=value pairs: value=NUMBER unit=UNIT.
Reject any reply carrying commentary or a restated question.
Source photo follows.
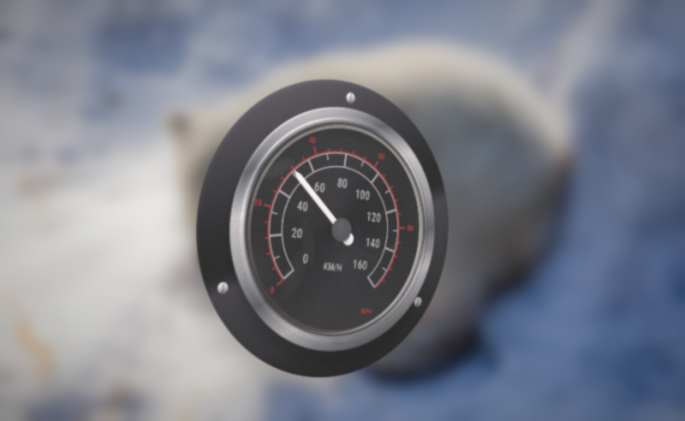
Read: value=50 unit=km/h
